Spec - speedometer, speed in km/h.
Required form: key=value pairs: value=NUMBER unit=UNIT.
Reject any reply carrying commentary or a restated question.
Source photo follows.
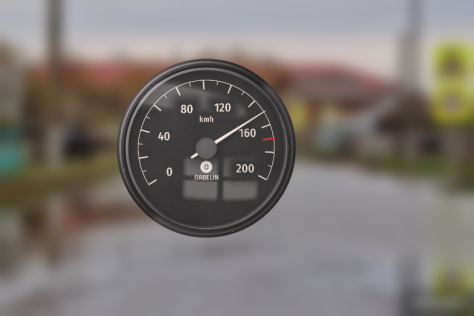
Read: value=150 unit=km/h
